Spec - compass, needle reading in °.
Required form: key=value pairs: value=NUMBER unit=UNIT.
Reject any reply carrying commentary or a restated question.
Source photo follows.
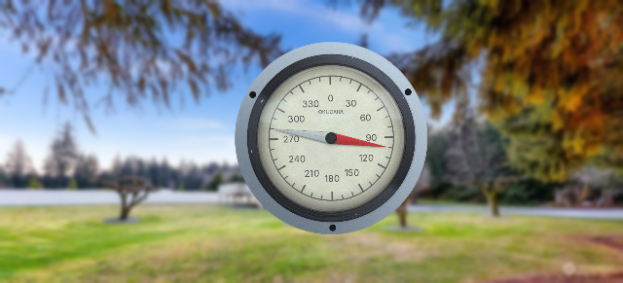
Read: value=100 unit=°
